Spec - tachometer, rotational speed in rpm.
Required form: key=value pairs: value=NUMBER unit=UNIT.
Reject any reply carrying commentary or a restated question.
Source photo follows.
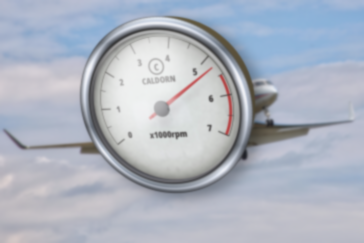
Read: value=5250 unit=rpm
